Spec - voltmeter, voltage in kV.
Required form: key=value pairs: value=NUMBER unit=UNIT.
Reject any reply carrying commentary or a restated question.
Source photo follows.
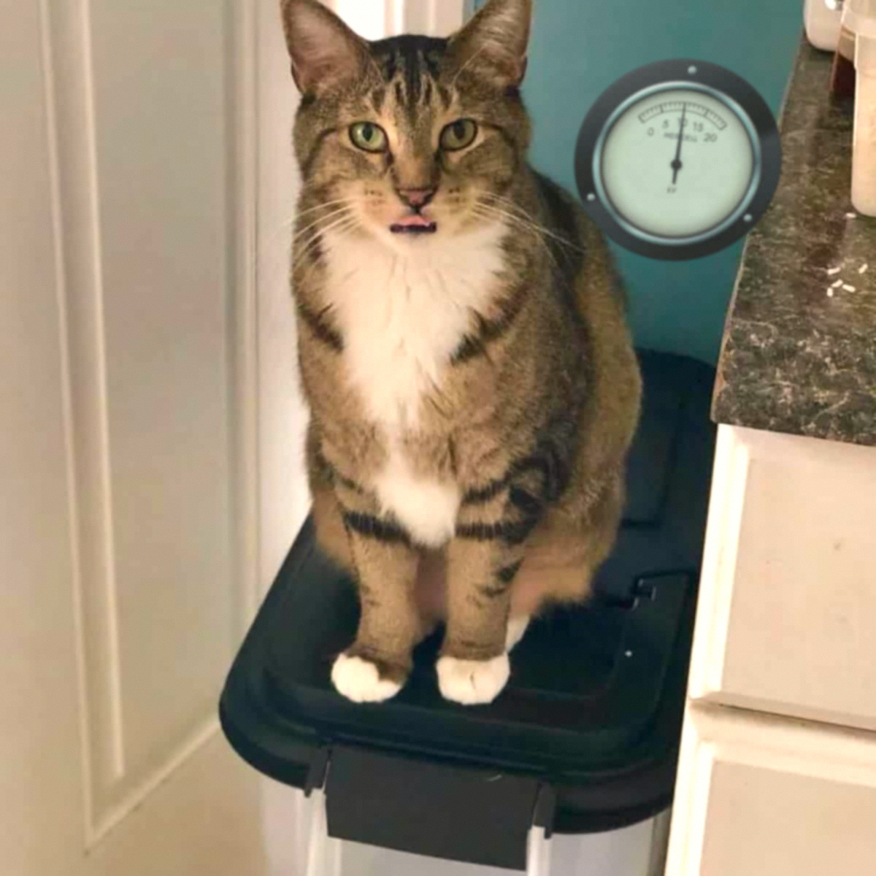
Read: value=10 unit=kV
